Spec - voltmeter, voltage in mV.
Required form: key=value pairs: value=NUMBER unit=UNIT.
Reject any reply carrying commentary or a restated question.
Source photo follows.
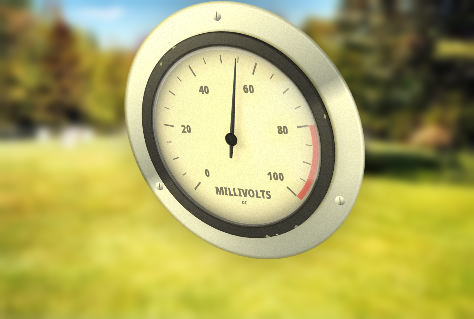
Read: value=55 unit=mV
